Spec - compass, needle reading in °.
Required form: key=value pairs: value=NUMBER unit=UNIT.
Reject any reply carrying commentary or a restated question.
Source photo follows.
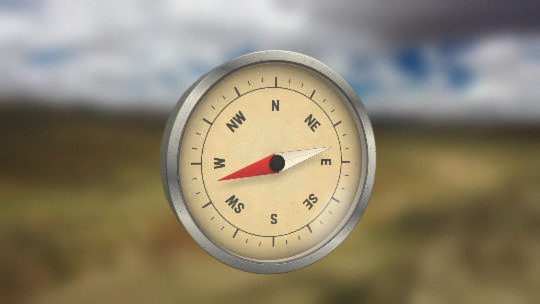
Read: value=255 unit=°
